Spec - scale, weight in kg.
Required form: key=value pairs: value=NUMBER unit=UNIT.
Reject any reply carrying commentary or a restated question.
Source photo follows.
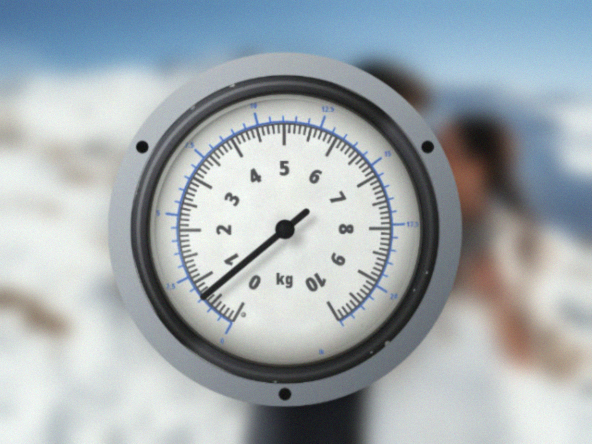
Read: value=0.7 unit=kg
